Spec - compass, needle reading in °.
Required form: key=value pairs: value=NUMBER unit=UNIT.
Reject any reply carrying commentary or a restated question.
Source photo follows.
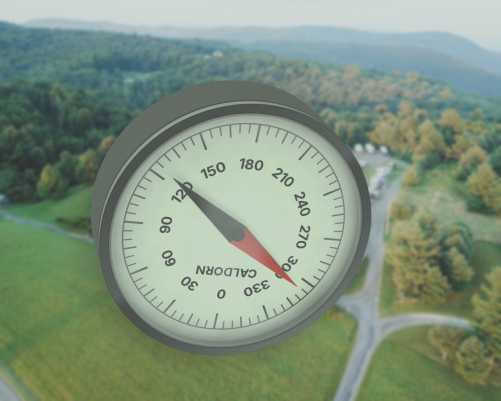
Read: value=305 unit=°
